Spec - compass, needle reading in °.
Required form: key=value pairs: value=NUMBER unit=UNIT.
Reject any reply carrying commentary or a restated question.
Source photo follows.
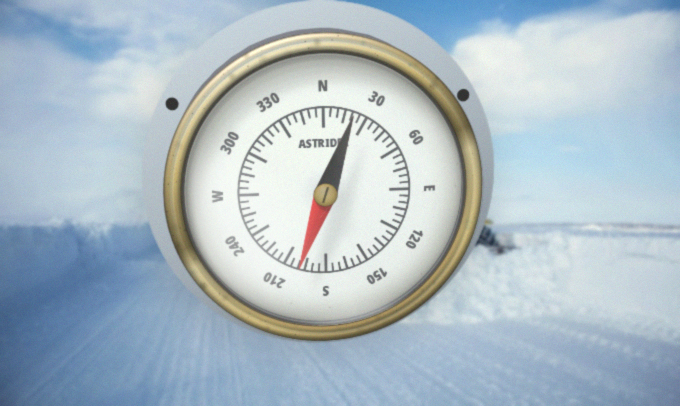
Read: value=200 unit=°
